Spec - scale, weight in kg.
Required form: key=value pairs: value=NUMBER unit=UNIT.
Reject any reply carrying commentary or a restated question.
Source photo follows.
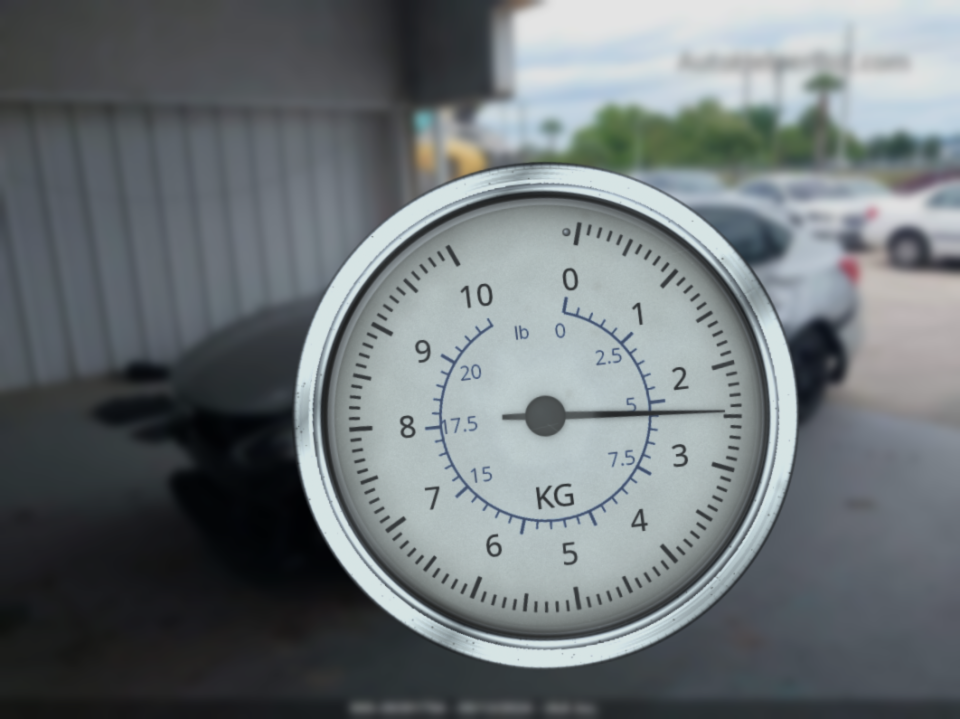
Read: value=2.45 unit=kg
